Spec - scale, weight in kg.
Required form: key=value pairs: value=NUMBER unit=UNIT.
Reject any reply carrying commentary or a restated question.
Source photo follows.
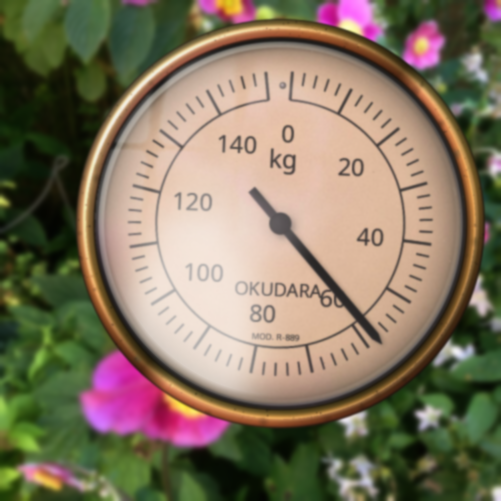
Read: value=58 unit=kg
